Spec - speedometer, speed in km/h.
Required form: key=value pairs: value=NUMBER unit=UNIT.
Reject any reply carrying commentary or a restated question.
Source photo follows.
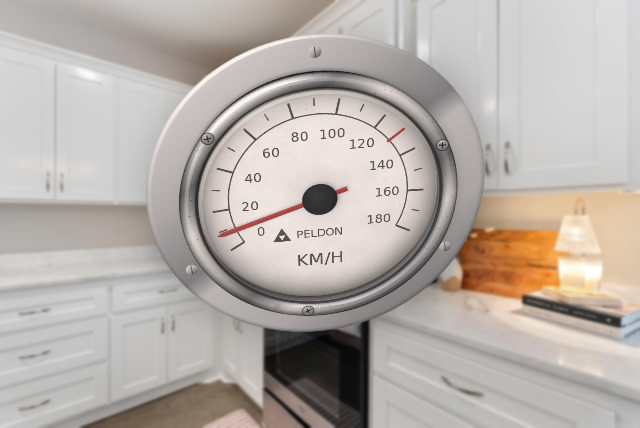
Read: value=10 unit=km/h
